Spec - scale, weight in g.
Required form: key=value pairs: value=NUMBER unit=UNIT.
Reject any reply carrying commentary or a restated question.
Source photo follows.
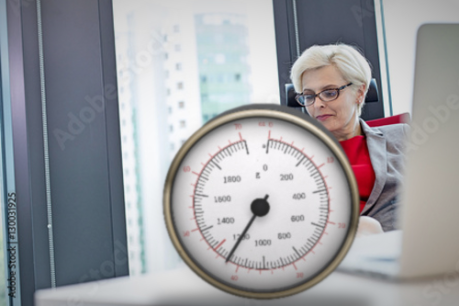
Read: value=1200 unit=g
